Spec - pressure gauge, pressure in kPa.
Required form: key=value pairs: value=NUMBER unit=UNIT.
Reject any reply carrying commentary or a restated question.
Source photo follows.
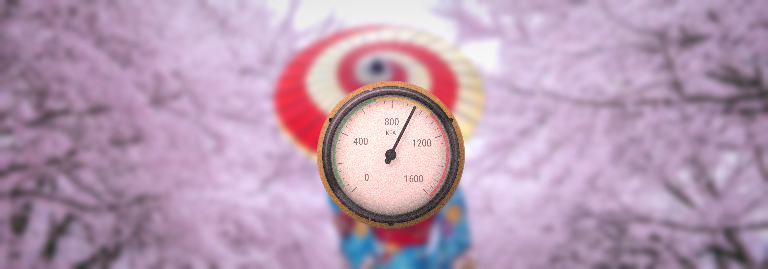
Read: value=950 unit=kPa
